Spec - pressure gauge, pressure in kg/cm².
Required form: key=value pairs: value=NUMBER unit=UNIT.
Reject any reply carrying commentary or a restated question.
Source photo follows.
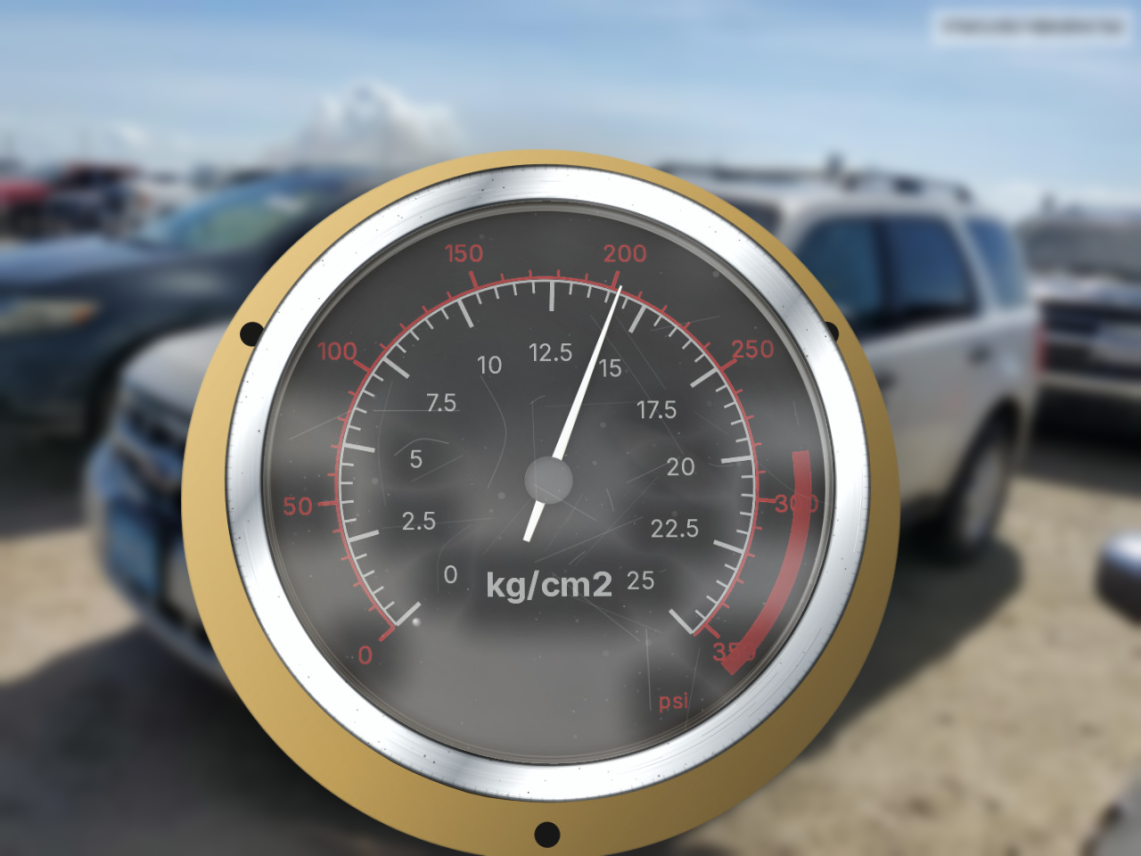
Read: value=14.25 unit=kg/cm²
